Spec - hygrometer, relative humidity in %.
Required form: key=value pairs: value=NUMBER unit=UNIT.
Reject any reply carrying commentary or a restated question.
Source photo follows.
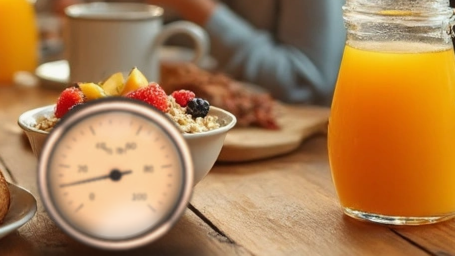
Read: value=12 unit=%
